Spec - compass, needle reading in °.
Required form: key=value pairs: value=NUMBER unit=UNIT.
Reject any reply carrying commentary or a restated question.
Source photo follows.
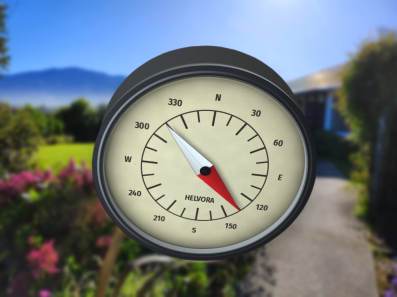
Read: value=135 unit=°
